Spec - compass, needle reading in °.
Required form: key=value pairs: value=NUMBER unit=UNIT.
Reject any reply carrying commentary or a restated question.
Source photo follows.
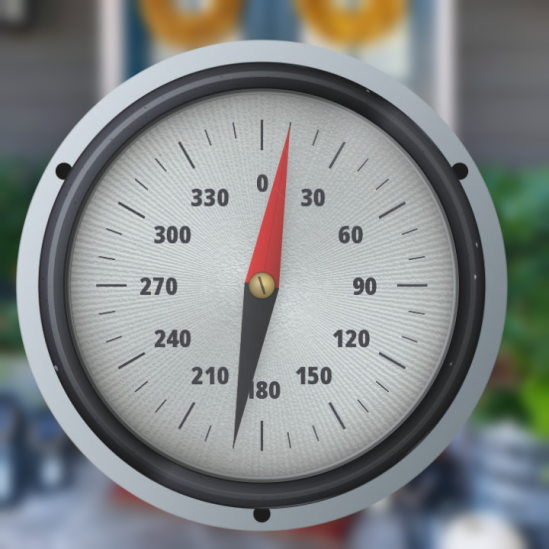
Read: value=10 unit=°
